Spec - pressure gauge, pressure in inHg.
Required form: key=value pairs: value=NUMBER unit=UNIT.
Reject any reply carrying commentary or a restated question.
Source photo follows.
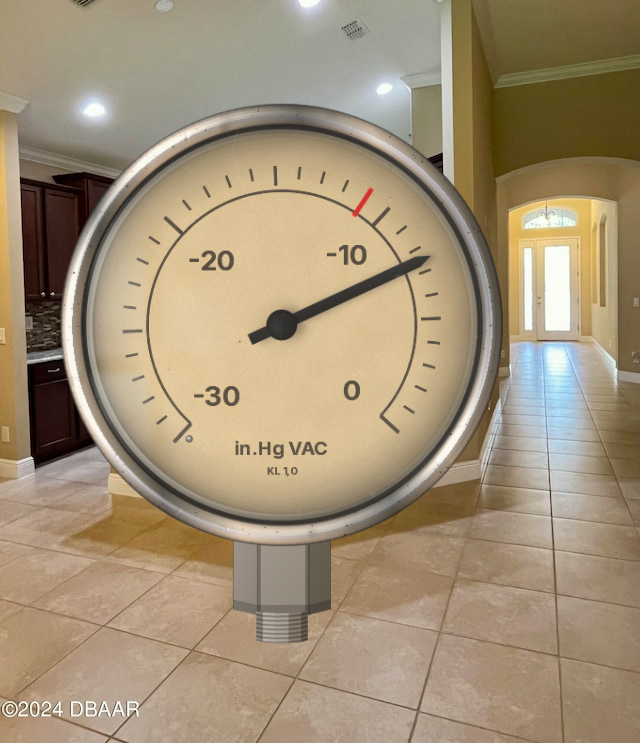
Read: value=-7.5 unit=inHg
